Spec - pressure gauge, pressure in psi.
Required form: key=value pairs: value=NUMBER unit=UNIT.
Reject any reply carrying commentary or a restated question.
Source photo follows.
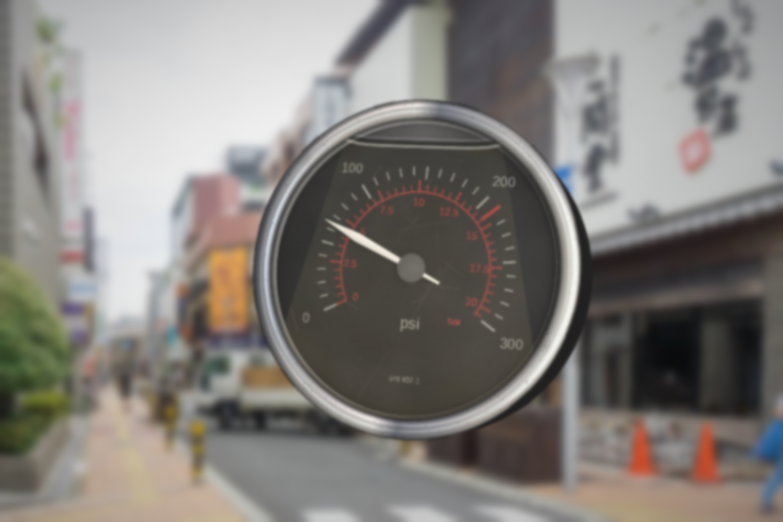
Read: value=65 unit=psi
